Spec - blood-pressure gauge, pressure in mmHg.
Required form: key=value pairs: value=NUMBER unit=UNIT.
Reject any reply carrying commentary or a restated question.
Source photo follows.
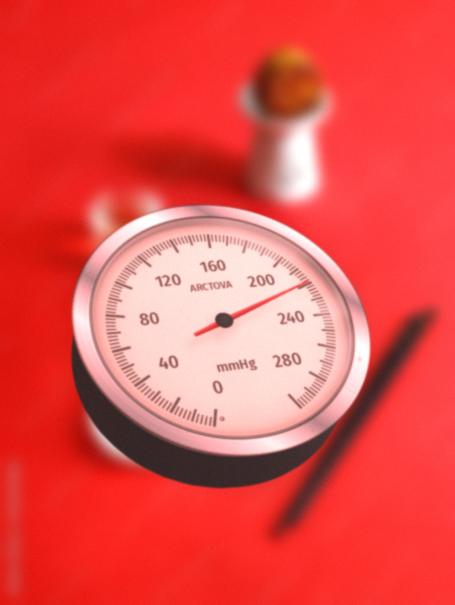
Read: value=220 unit=mmHg
